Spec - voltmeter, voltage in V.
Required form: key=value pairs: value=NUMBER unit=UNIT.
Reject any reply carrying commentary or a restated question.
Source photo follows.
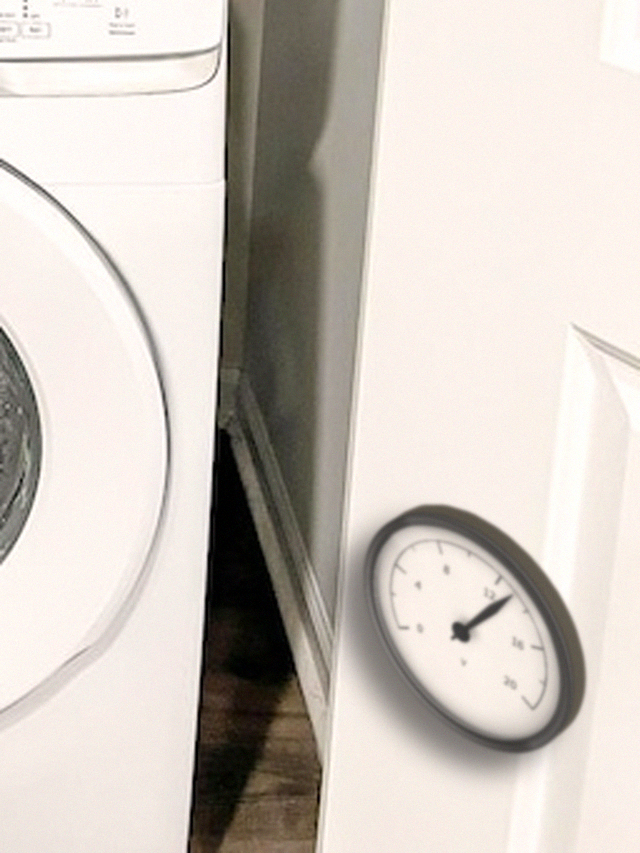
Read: value=13 unit=V
